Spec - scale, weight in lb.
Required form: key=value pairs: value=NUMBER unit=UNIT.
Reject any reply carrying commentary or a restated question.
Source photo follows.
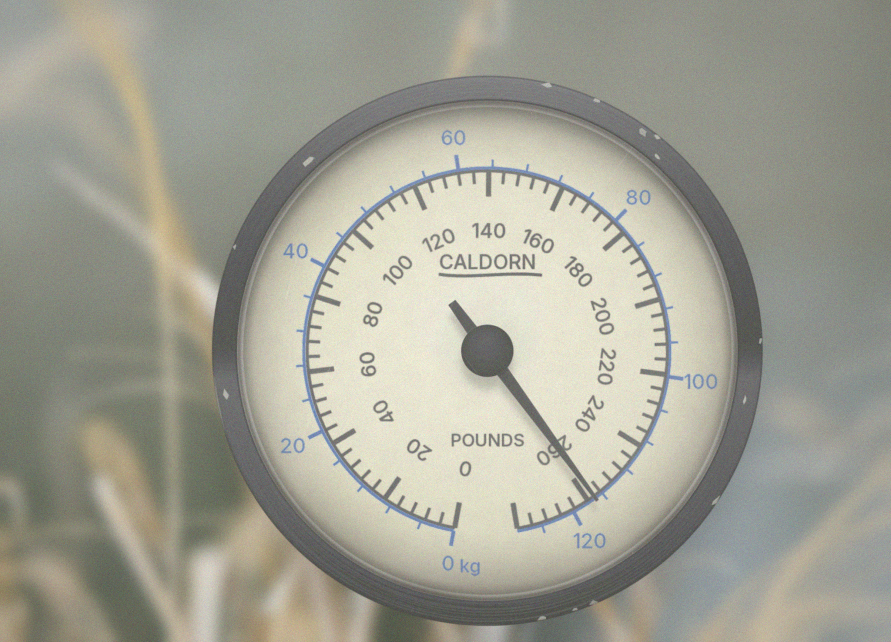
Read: value=258 unit=lb
